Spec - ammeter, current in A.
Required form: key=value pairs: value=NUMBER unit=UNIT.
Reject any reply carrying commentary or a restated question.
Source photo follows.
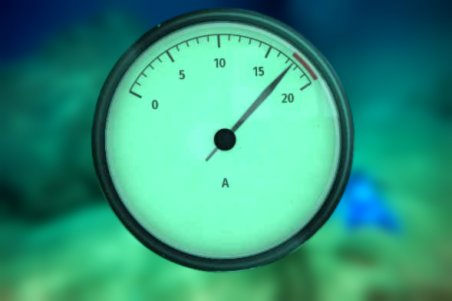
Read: value=17.5 unit=A
